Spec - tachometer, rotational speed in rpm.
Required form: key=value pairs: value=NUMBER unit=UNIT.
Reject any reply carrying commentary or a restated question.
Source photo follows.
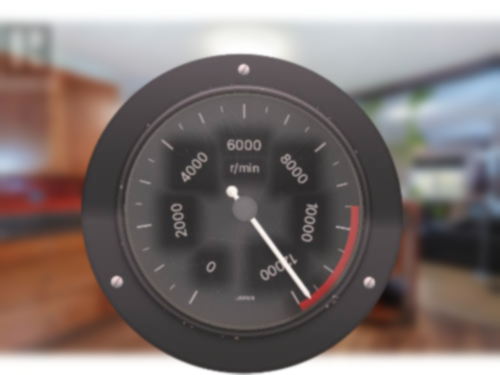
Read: value=11750 unit=rpm
